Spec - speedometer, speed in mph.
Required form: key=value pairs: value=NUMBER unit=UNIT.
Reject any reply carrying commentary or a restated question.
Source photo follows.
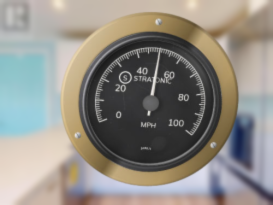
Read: value=50 unit=mph
